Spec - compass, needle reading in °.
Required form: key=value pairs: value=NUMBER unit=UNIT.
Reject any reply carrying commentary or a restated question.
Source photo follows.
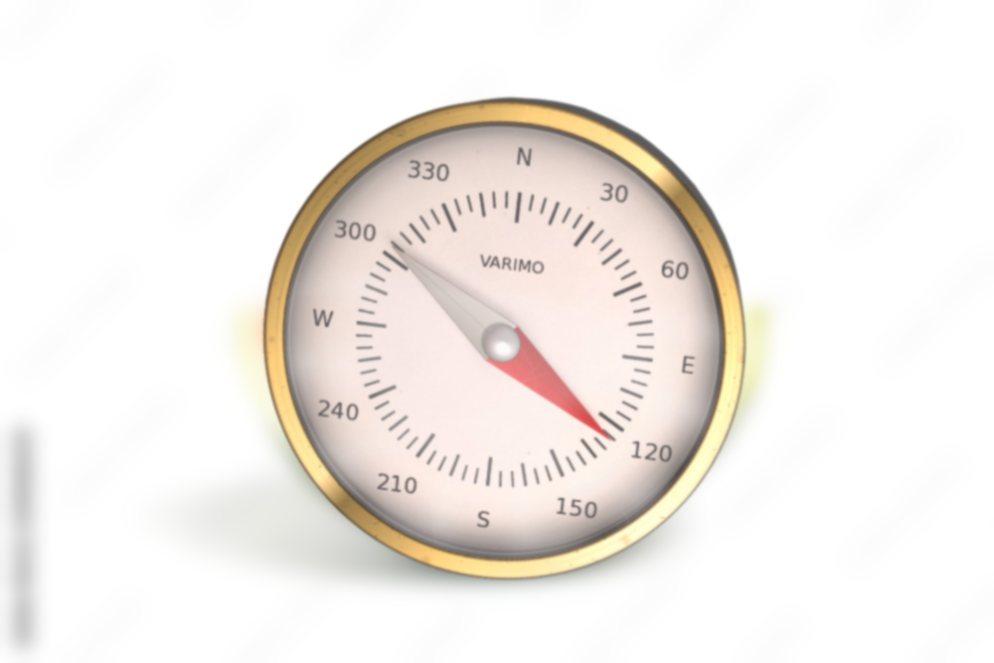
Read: value=125 unit=°
